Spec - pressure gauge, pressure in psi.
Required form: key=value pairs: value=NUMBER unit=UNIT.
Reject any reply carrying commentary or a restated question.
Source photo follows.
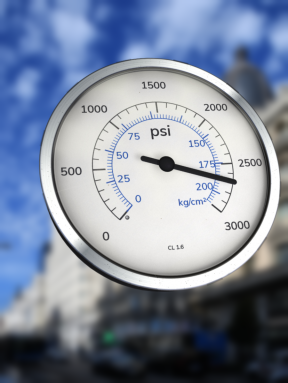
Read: value=2700 unit=psi
